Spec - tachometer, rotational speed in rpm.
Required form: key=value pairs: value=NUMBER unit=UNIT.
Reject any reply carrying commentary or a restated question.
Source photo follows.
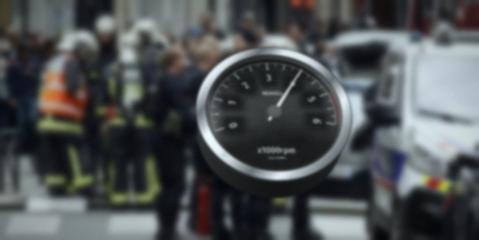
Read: value=4000 unit=rpm
